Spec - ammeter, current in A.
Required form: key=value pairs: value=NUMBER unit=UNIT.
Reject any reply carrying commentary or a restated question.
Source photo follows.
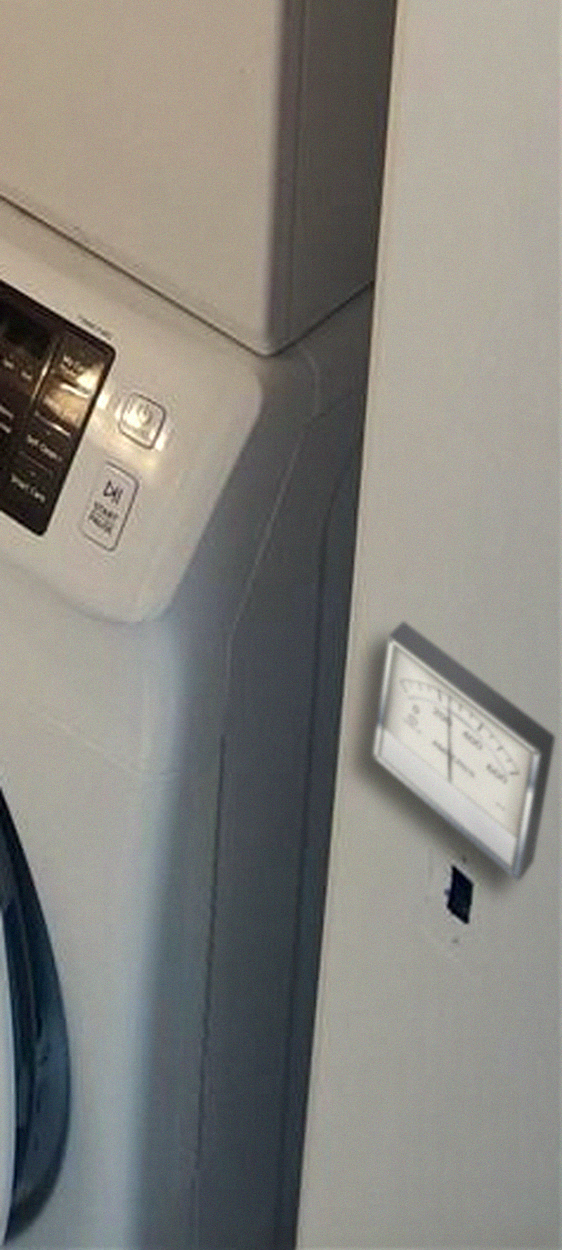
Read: value=250 unit=A
